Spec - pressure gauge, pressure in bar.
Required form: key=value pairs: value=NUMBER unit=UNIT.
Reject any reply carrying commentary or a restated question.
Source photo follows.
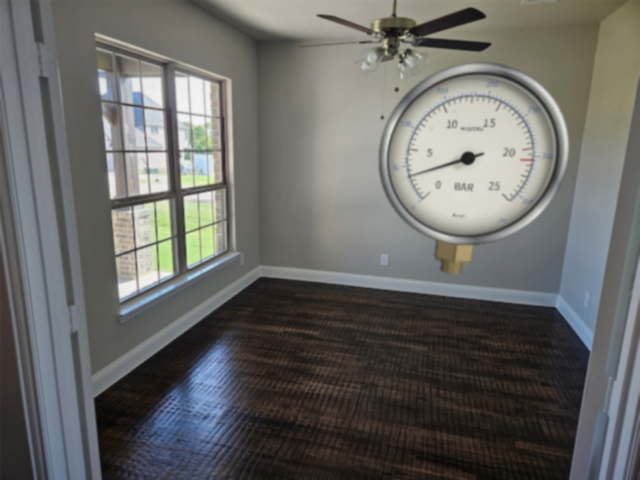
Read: value=2.5 unit=bar
